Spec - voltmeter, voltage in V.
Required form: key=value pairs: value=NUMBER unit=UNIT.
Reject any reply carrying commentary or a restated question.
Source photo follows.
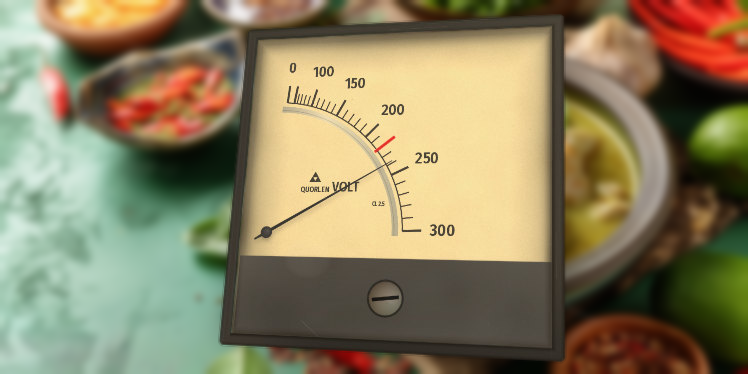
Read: value=240 unit=V
